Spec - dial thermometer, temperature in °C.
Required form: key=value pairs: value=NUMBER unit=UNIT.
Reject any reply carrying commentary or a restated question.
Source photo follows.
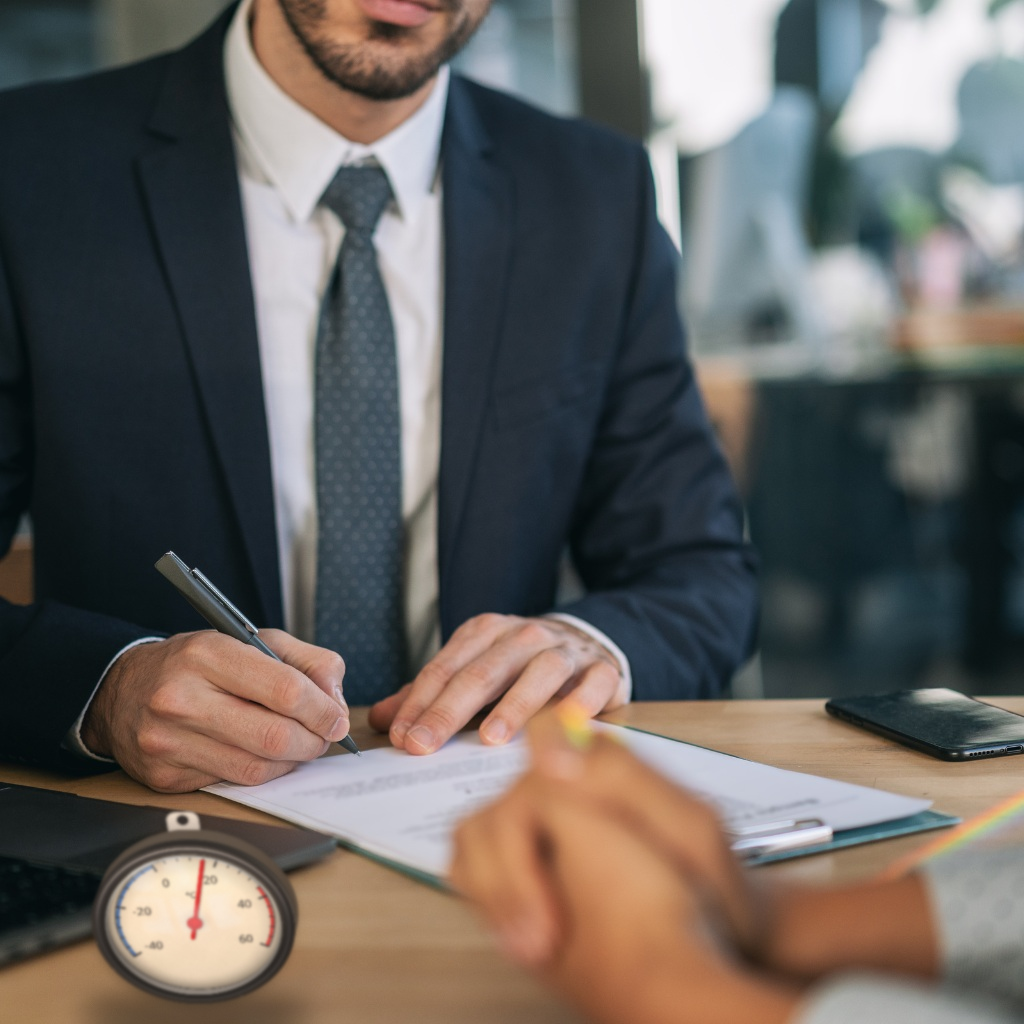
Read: value=16 unit=°C
